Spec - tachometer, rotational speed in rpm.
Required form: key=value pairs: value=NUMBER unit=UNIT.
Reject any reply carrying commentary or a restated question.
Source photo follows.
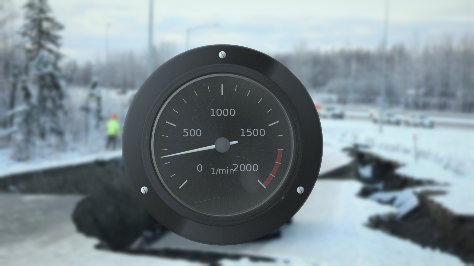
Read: value=250 unit=rpm
